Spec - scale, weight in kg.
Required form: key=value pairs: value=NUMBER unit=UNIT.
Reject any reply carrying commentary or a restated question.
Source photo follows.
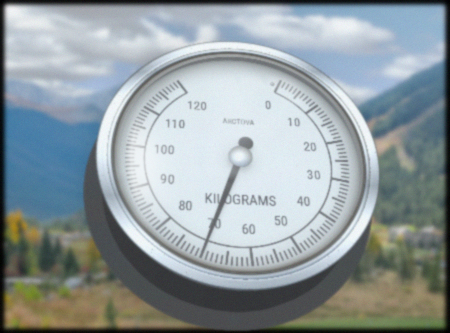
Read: value=70 unit=kg
